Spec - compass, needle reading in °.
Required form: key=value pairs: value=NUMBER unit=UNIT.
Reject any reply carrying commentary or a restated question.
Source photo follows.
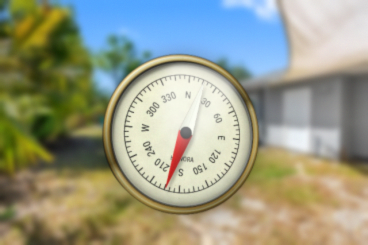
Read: value=195 unit=°
